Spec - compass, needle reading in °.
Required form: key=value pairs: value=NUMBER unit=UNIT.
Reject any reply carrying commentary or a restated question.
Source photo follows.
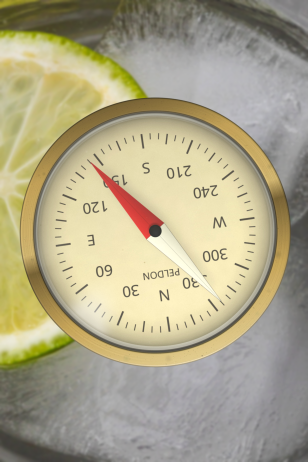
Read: value=145 unit=°
